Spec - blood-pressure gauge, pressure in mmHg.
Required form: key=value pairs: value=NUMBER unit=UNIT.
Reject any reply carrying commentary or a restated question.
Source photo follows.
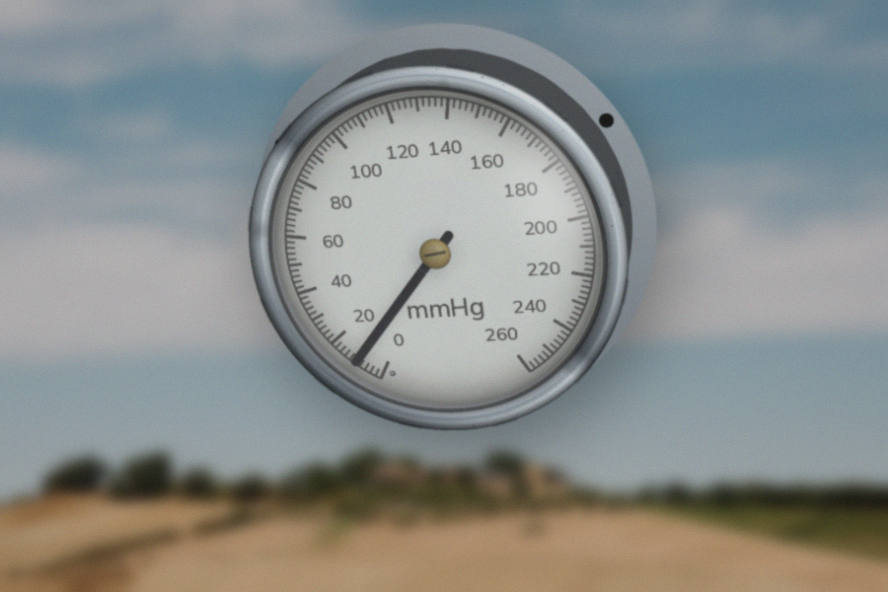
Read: value=10 unit=mmHg
